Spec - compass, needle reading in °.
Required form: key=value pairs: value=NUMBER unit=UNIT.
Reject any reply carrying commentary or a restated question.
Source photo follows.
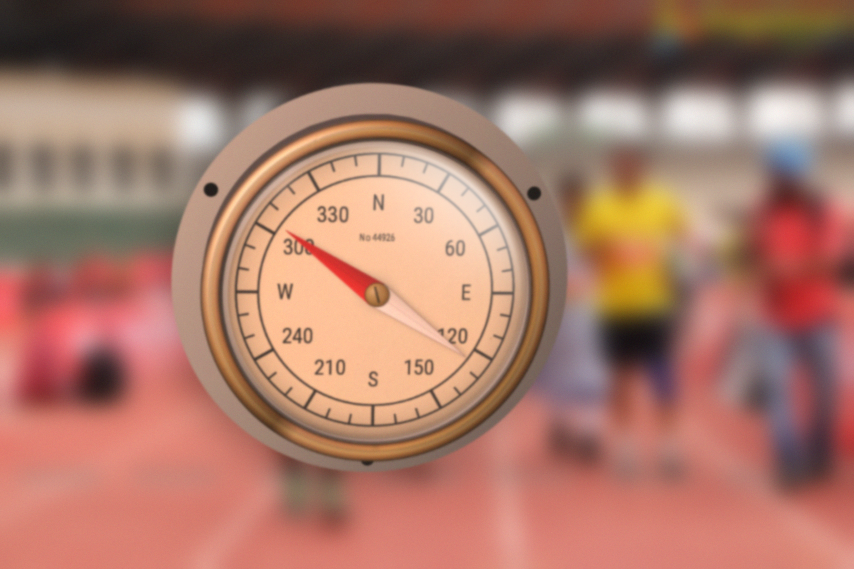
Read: value=305 unit=°
